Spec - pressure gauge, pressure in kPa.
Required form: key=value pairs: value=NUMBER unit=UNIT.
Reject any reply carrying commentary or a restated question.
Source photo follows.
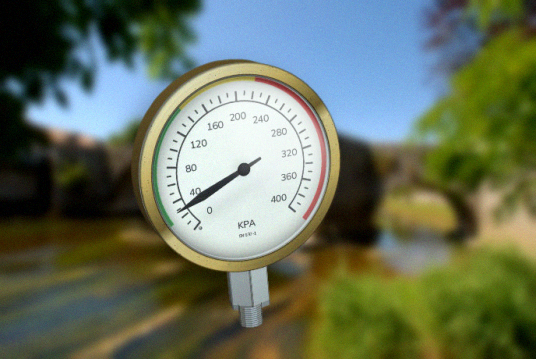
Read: value=30 unit=kPa
